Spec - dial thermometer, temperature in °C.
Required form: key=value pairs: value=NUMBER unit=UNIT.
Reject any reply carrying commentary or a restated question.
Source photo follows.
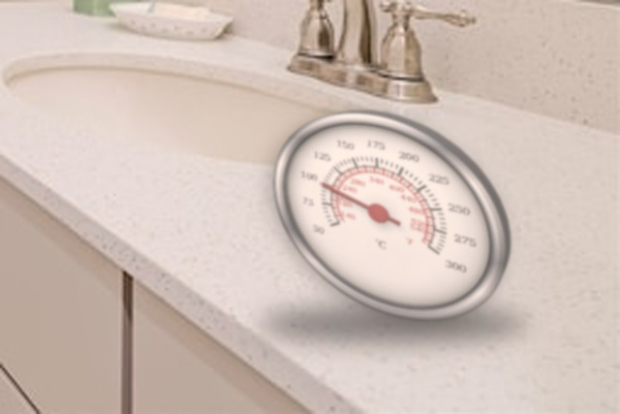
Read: value=100 unit=°C
